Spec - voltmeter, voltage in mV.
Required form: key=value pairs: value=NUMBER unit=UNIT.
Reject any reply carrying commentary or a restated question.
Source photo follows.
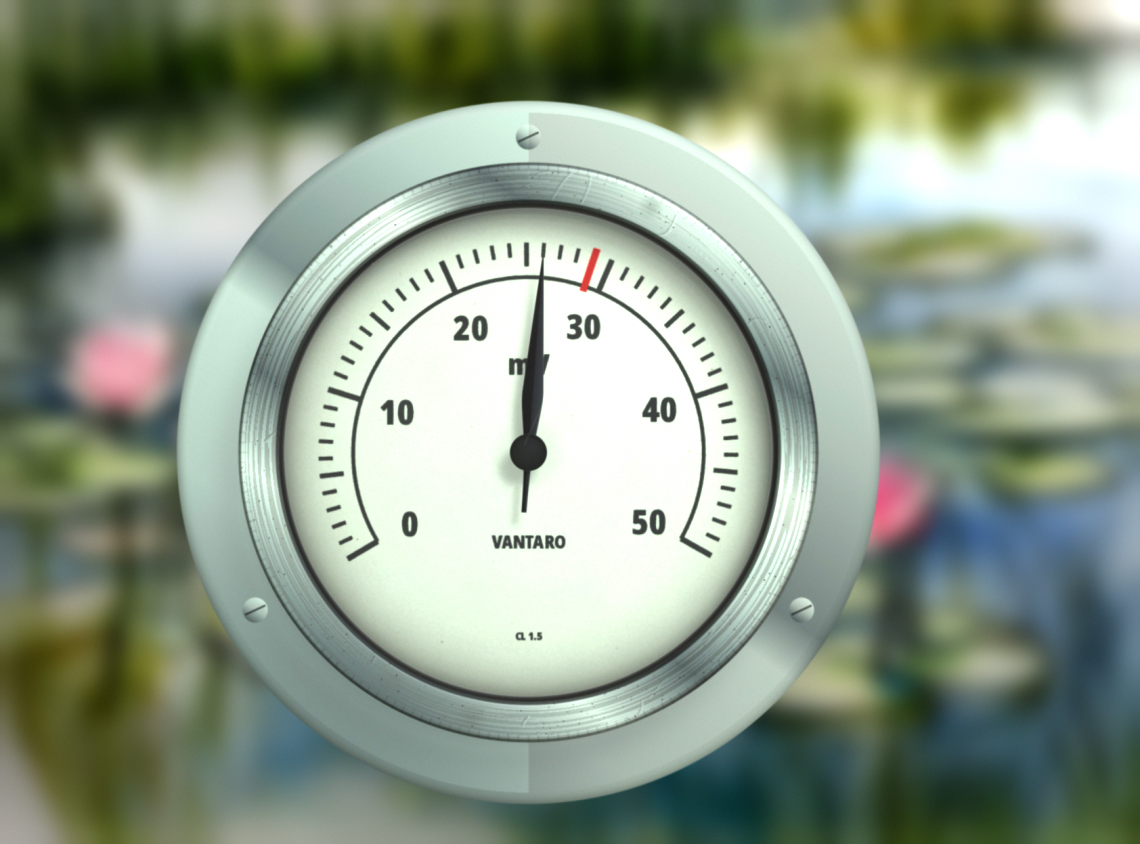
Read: value=26 unit=mV
